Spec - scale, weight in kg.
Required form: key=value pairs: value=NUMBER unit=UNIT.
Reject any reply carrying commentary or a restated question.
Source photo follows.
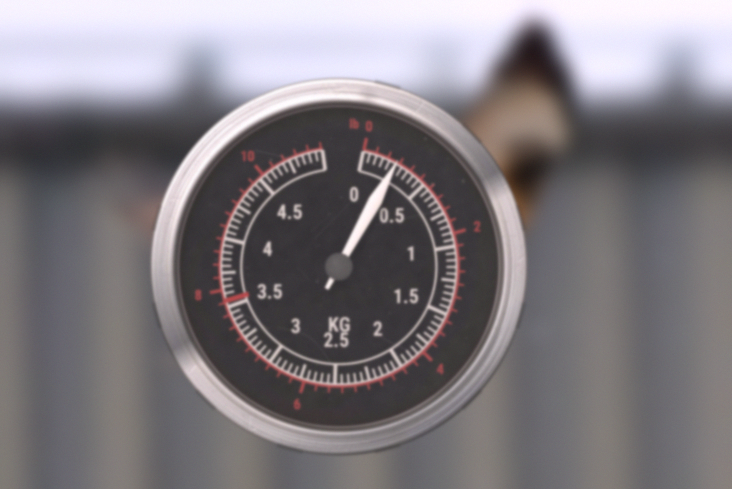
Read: value=0.25 unit=kg
